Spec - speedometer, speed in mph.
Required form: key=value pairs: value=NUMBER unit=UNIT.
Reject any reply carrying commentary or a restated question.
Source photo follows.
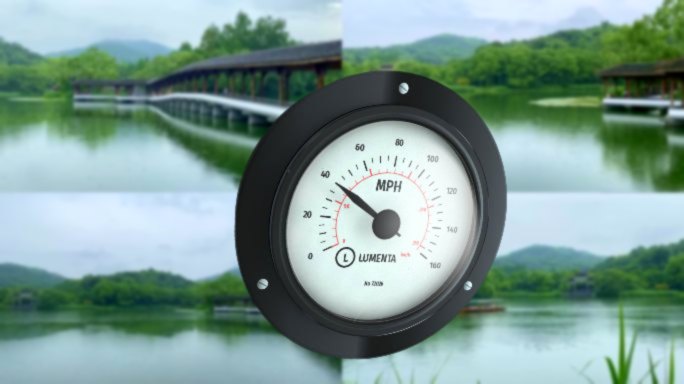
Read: value=40 unit=mph
